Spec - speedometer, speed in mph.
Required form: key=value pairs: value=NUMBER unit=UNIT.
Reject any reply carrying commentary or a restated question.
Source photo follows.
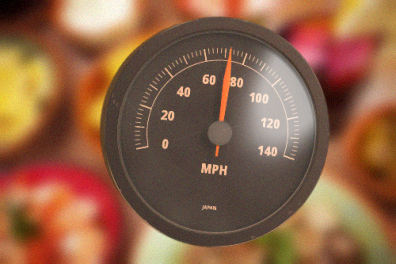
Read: value=72 unit=mph
